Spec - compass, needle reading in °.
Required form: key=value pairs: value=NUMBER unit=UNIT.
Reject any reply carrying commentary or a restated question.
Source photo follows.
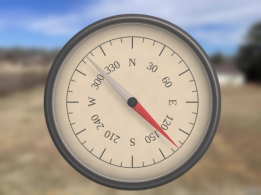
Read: value=135 unit=°
